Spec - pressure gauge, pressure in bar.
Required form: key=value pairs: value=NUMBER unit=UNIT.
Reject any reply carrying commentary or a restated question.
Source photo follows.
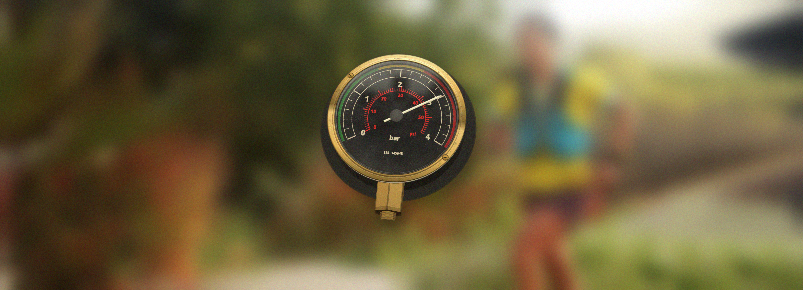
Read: value=3 unit=bar
